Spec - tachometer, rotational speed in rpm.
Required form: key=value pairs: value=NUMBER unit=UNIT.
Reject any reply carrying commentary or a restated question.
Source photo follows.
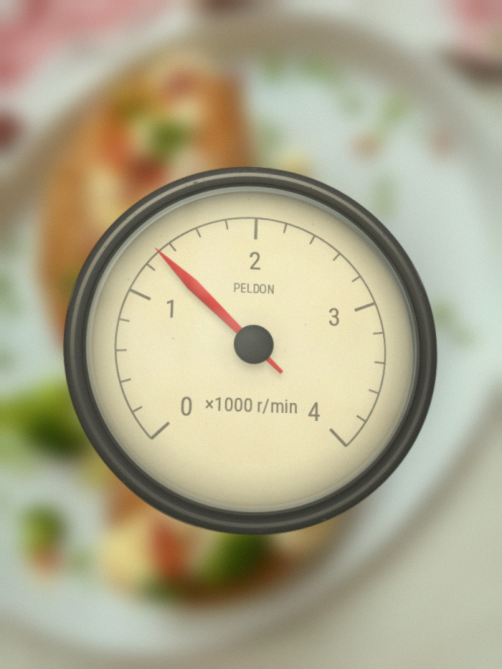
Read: value=1300 unit=rpm
